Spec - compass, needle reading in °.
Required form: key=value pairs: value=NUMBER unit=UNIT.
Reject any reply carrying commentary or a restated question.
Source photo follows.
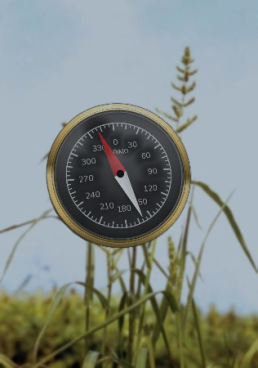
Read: value=340 unit=°
